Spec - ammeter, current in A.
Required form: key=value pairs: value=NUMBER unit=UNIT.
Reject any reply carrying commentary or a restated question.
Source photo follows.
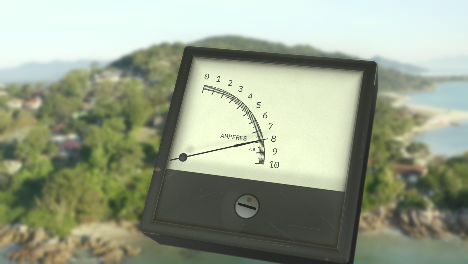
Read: value=8 unit=A
